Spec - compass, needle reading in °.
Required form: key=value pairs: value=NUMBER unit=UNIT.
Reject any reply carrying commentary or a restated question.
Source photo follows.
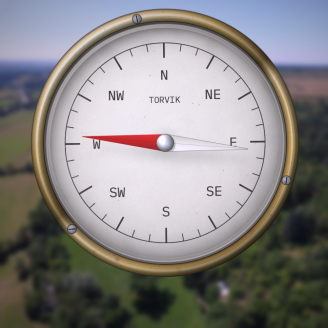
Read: value=275 unit=°
